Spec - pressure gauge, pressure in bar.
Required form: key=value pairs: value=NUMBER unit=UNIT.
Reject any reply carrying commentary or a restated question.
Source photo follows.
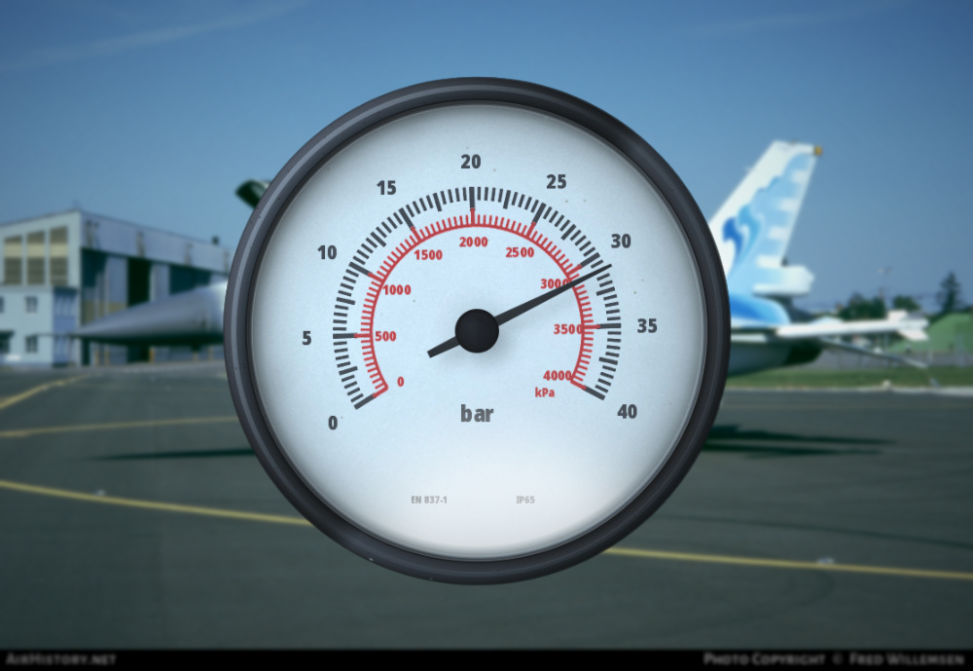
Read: value=31 unit=bar
